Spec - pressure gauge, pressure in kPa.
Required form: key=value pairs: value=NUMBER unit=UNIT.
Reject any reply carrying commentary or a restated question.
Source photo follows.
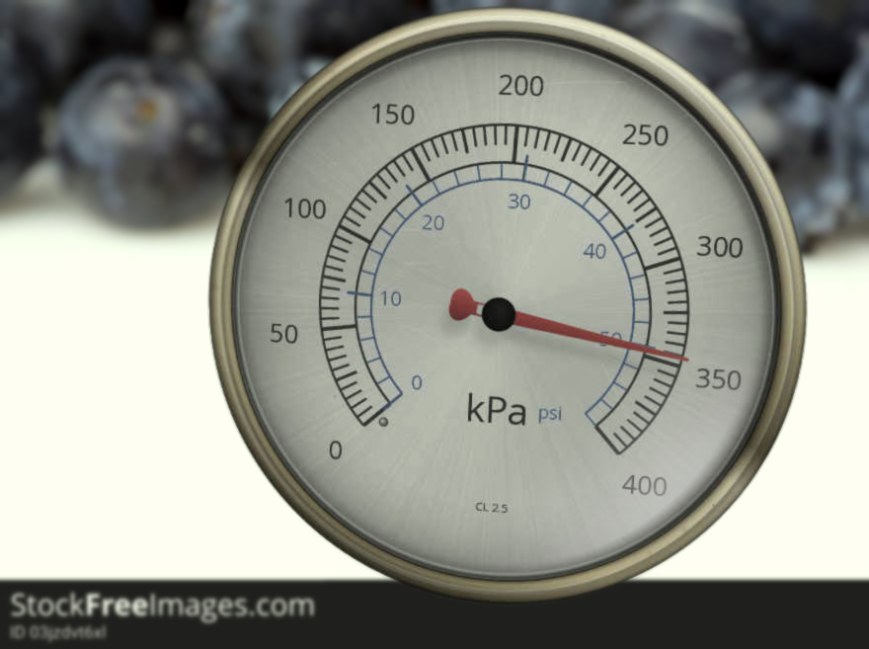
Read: value=345 unit=kPa
